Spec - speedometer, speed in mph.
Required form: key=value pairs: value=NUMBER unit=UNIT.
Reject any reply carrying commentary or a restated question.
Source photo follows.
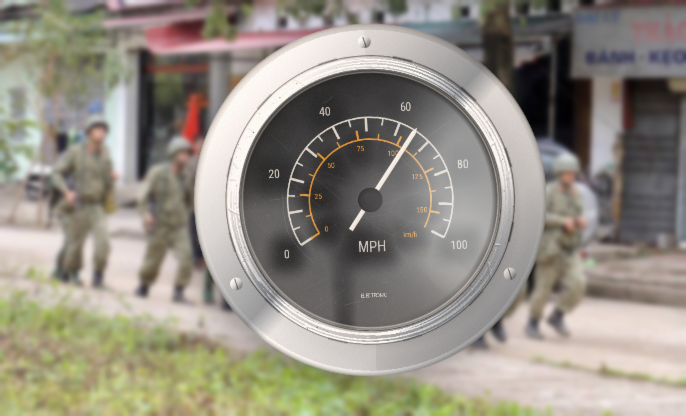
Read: value=65 unit=mph
